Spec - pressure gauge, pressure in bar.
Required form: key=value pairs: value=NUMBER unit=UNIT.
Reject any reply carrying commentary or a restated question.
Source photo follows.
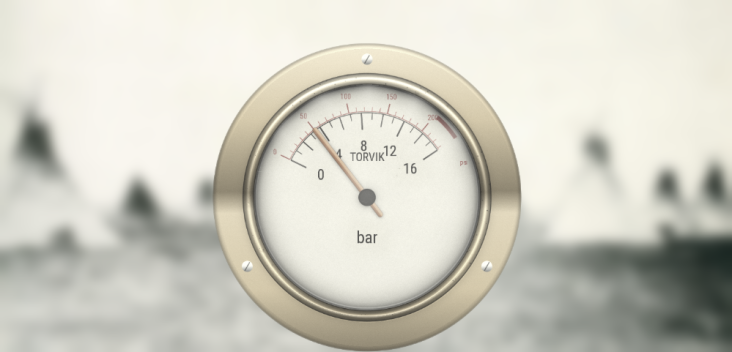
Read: value=3.5 unit=bar
